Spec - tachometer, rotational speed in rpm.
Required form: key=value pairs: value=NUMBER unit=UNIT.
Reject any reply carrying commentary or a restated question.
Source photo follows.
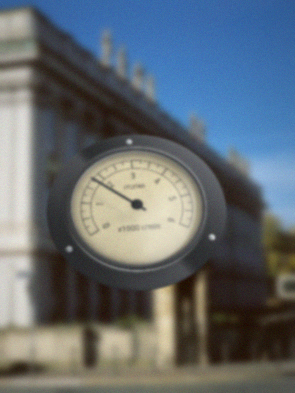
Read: value=1750 unit=rpm
